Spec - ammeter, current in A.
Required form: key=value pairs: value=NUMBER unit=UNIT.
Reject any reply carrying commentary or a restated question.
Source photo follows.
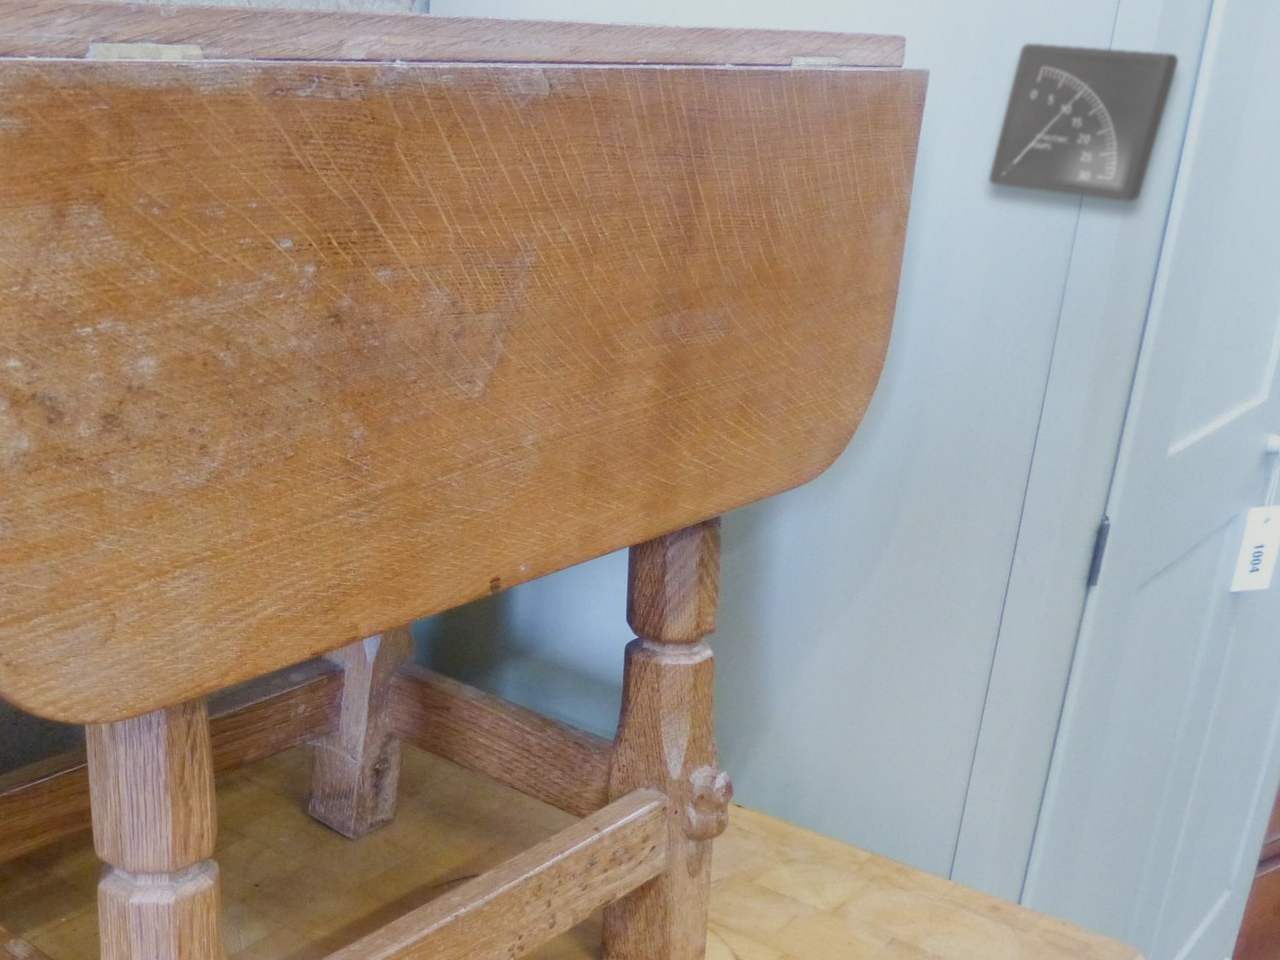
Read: value=10 unit=A
